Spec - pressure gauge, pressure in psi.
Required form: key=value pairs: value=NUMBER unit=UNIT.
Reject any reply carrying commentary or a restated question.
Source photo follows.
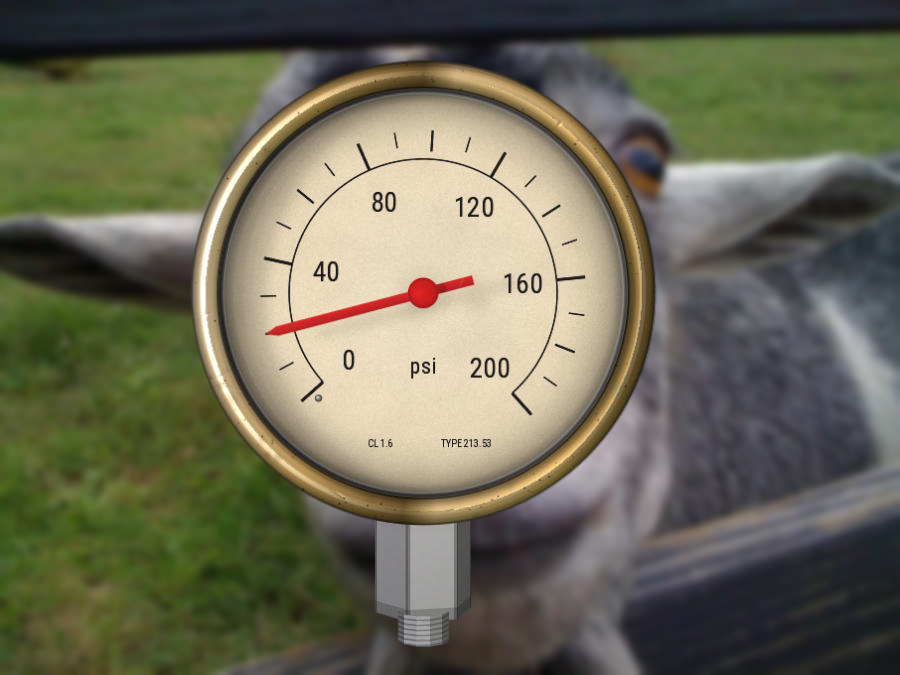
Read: value=20 unit=psi
